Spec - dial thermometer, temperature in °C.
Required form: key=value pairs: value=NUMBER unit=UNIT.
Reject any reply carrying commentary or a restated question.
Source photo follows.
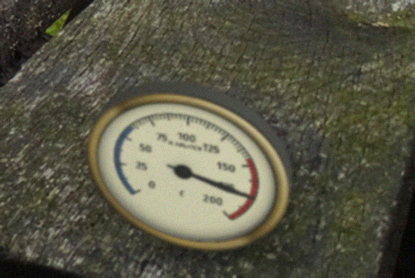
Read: value=175 unit=°C
